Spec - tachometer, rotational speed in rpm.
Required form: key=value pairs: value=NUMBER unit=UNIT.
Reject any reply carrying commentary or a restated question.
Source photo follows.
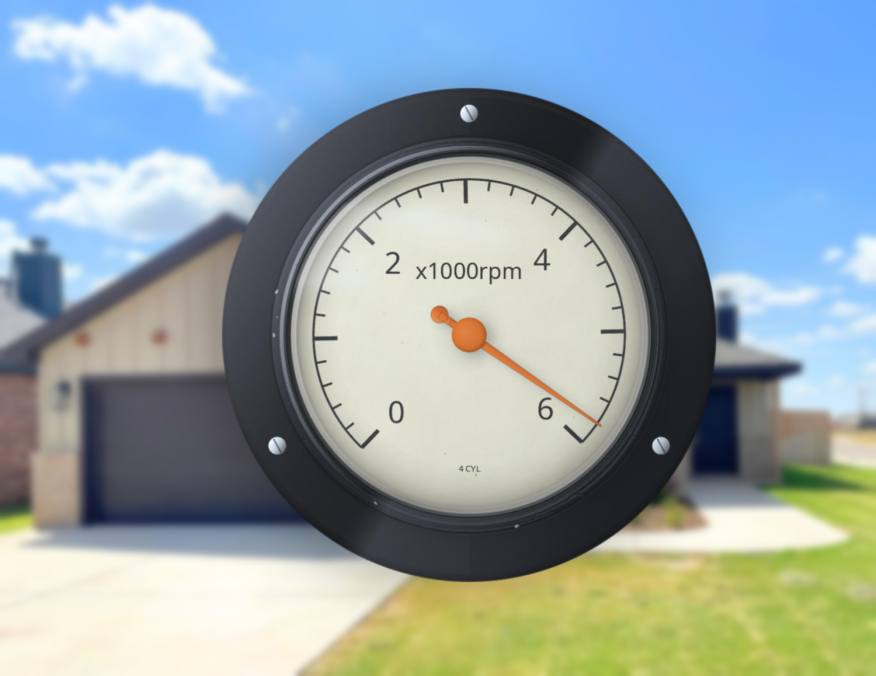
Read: value=5800 unit=rpm
